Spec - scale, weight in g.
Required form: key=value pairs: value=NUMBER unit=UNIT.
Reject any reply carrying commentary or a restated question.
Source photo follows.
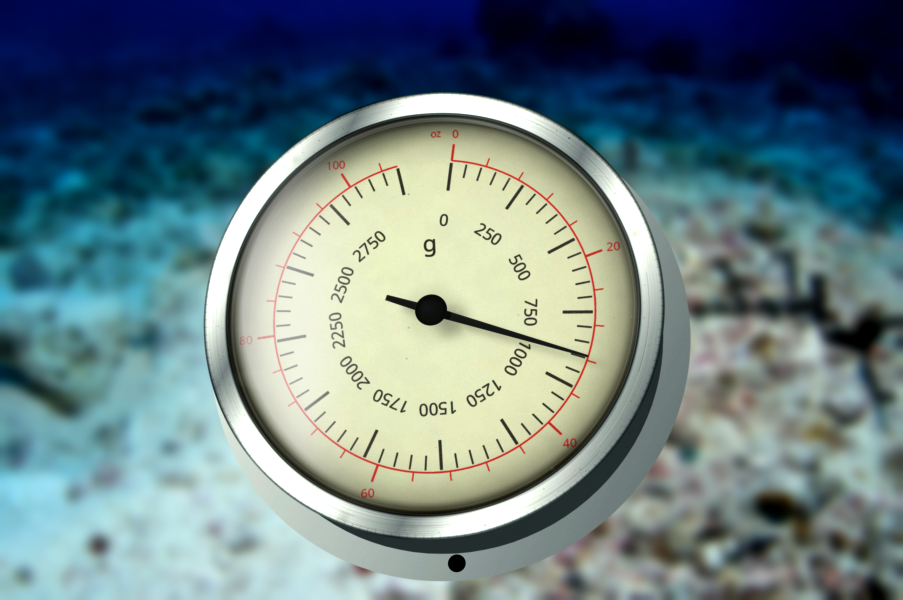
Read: value=900 unit=g
